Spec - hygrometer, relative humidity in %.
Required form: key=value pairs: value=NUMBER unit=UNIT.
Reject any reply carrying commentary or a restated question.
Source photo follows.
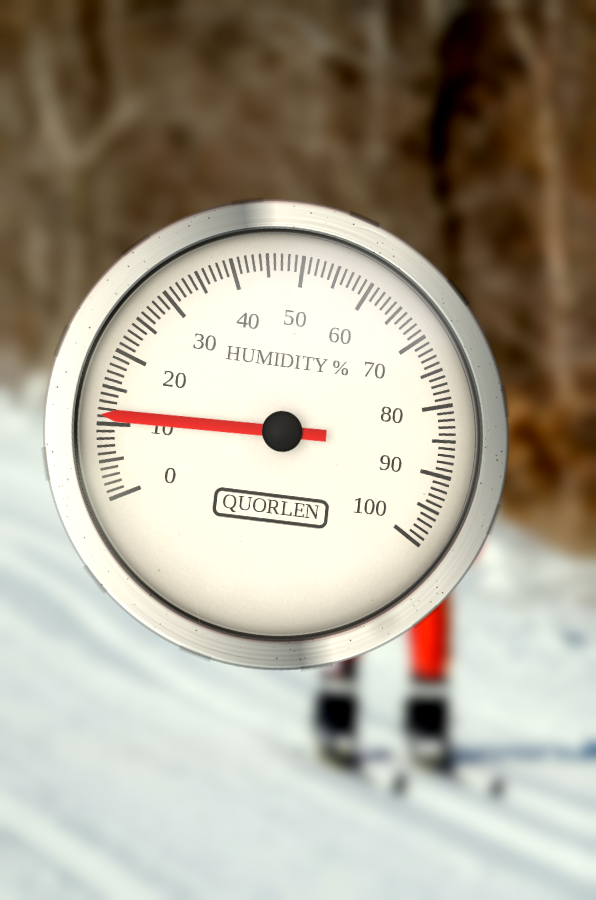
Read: value=11 unit=%
